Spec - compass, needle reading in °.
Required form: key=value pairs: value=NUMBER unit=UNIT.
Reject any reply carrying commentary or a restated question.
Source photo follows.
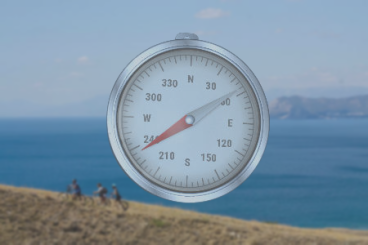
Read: value=235 unit=°
